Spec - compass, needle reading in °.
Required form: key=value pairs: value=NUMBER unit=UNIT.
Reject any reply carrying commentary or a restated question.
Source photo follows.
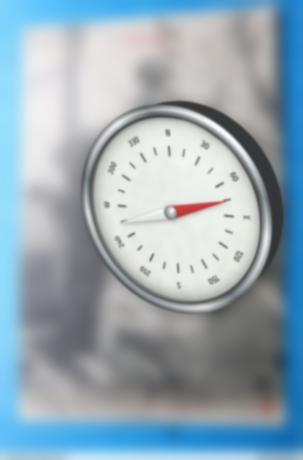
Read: value=75 unit=°
